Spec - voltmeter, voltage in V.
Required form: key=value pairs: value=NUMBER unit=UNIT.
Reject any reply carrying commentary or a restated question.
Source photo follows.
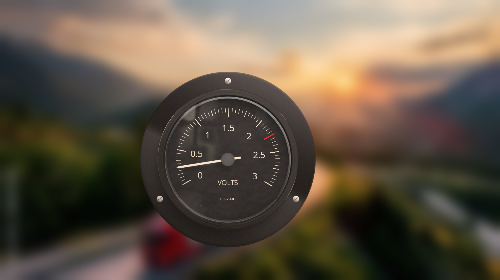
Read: value=0.25 unit=V
